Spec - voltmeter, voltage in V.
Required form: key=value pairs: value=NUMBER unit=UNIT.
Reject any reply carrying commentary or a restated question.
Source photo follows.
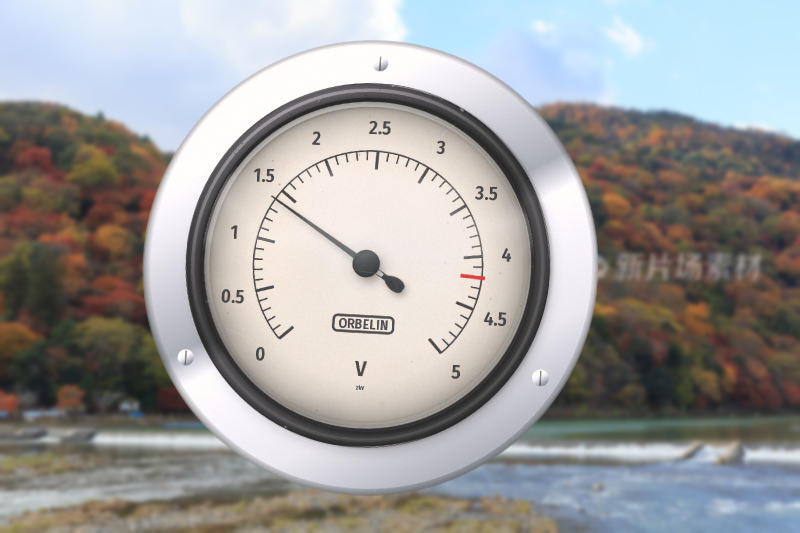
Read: value=1.4 unit=V
